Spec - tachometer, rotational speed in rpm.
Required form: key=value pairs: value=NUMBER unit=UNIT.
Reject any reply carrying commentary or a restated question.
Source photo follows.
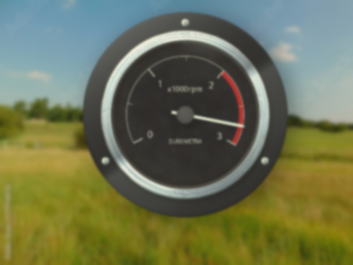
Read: value=2750 unit=rpm
